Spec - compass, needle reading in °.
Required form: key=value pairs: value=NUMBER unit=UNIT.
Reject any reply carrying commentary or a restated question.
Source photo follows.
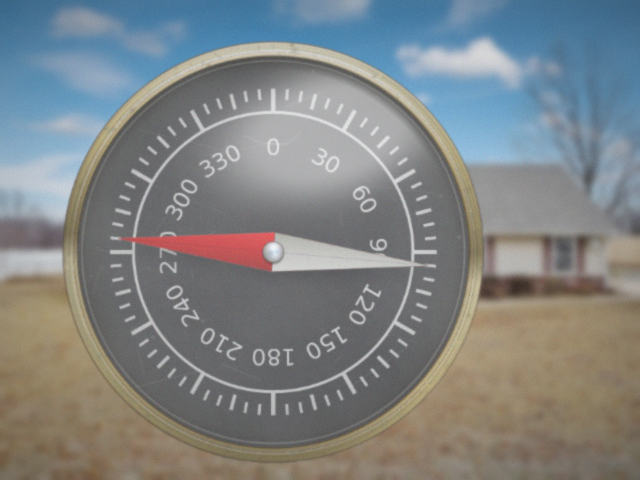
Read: value=275 unit=°
